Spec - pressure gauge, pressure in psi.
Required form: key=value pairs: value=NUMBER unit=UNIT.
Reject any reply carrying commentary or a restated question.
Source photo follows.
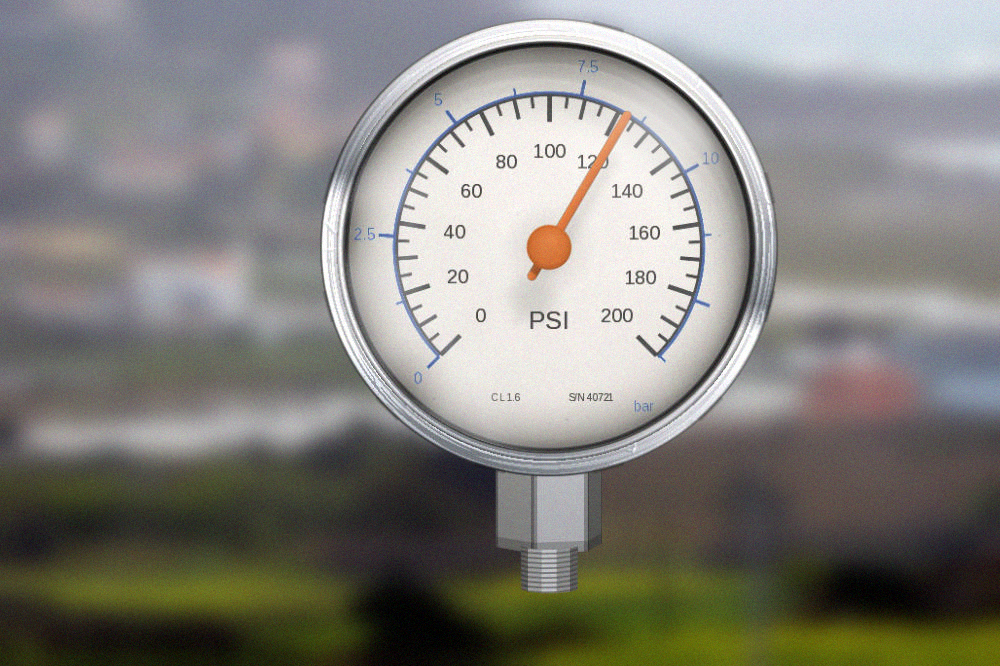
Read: value=122.5 unit=psi
